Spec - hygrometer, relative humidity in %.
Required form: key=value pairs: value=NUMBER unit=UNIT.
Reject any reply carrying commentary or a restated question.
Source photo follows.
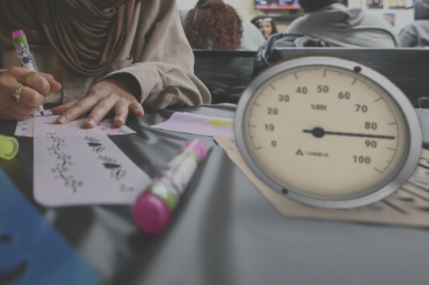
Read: value=85 unit=%
